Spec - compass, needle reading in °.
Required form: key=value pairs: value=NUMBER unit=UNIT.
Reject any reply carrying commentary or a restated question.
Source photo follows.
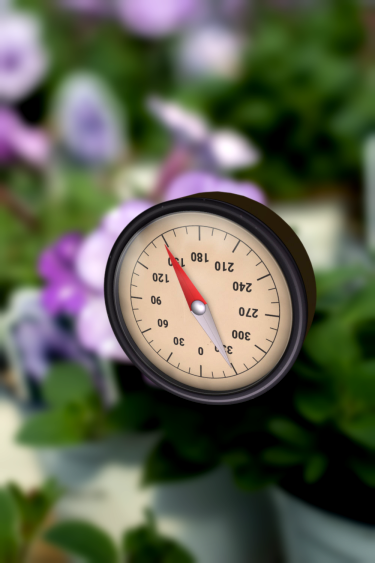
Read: value=150 unit=°
